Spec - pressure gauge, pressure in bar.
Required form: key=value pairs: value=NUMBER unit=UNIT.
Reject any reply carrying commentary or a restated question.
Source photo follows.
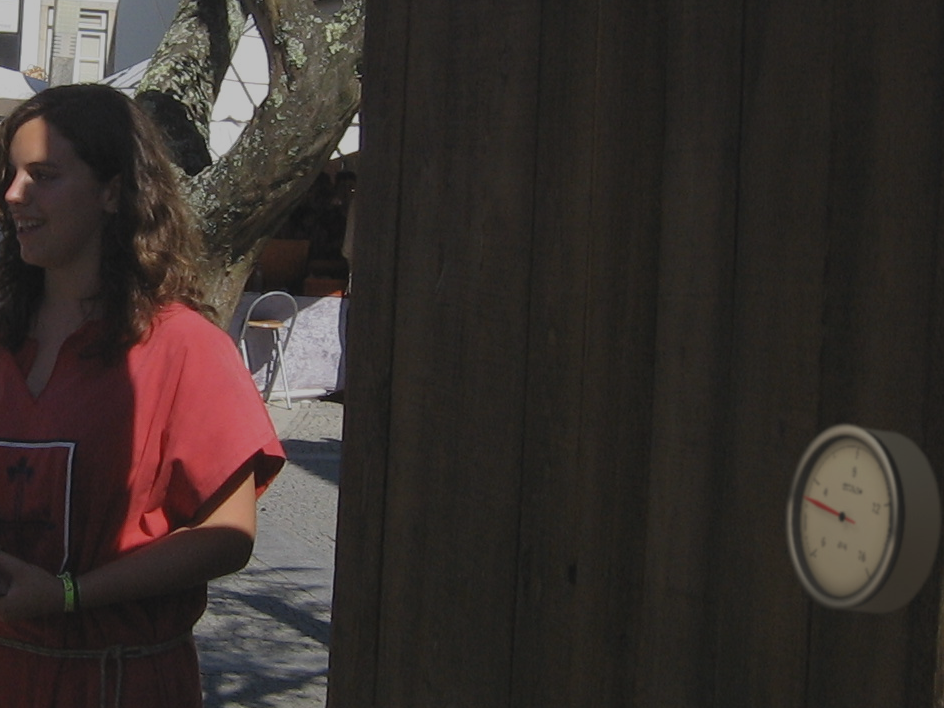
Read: value=3 unit=bar
